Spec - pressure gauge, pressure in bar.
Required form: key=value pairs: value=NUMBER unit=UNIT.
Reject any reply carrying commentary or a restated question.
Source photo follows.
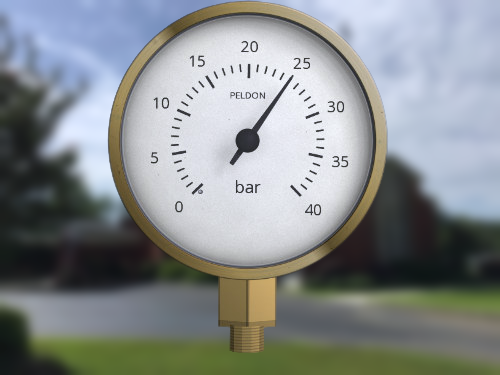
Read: value=25 unit=bar
